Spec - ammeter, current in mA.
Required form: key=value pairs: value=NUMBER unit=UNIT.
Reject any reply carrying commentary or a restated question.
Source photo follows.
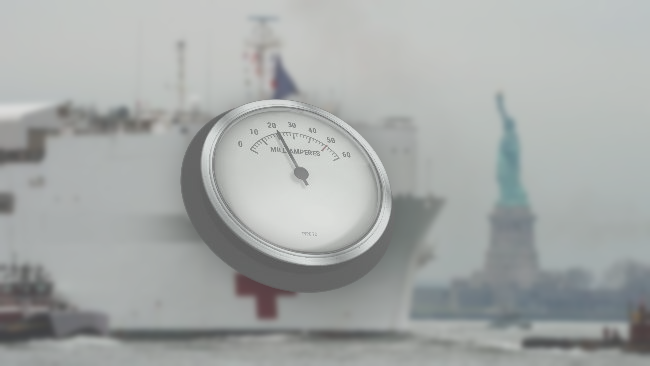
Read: value=20 unit=mA
